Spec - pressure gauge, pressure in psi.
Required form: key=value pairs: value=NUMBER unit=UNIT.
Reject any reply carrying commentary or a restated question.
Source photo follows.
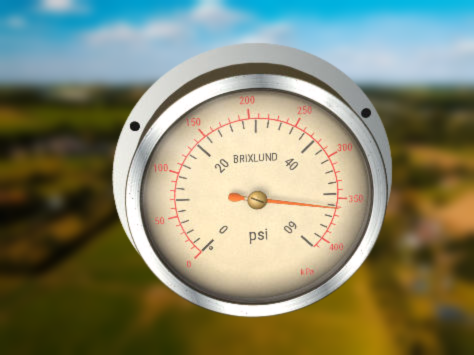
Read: value=52 unit=psi
